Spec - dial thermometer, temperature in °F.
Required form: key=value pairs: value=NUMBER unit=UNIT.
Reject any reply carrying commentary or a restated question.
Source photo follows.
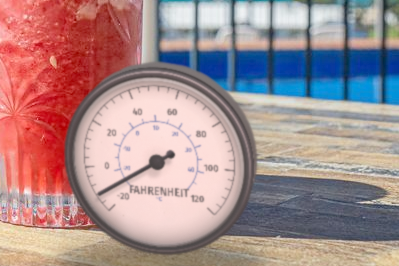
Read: value=-12 unit=°F
